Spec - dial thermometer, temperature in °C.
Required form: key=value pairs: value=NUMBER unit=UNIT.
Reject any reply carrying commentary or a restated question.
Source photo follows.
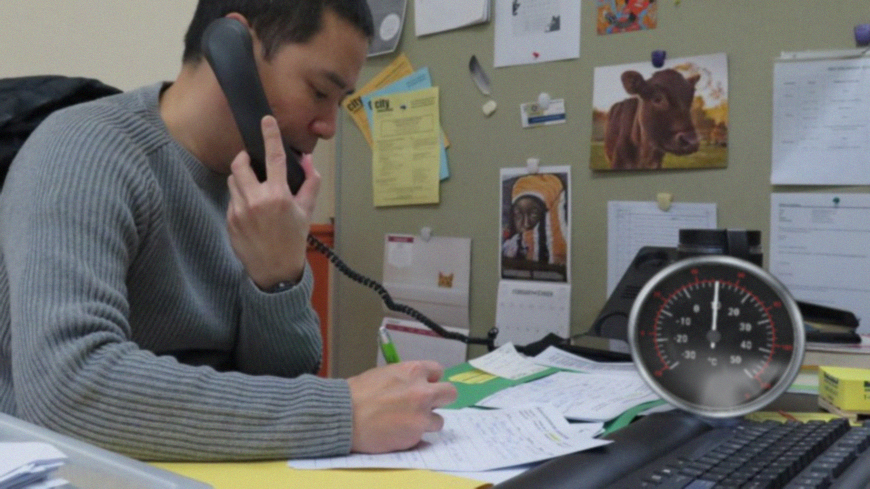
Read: value=10 unit=°C
